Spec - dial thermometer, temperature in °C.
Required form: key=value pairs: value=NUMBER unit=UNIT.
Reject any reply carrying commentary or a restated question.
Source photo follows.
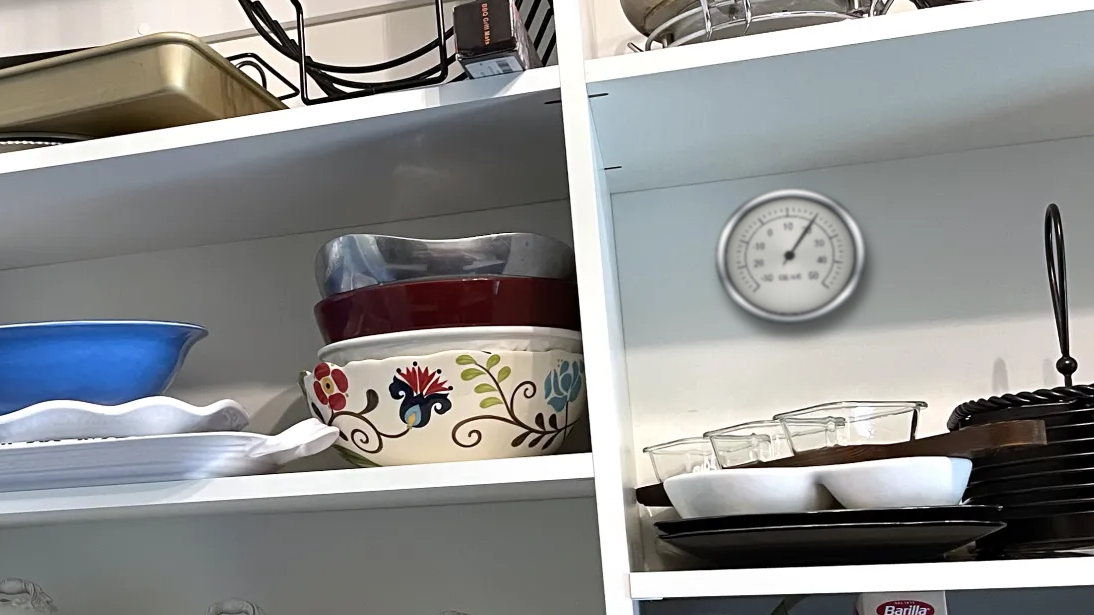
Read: value=20 unit=°C
